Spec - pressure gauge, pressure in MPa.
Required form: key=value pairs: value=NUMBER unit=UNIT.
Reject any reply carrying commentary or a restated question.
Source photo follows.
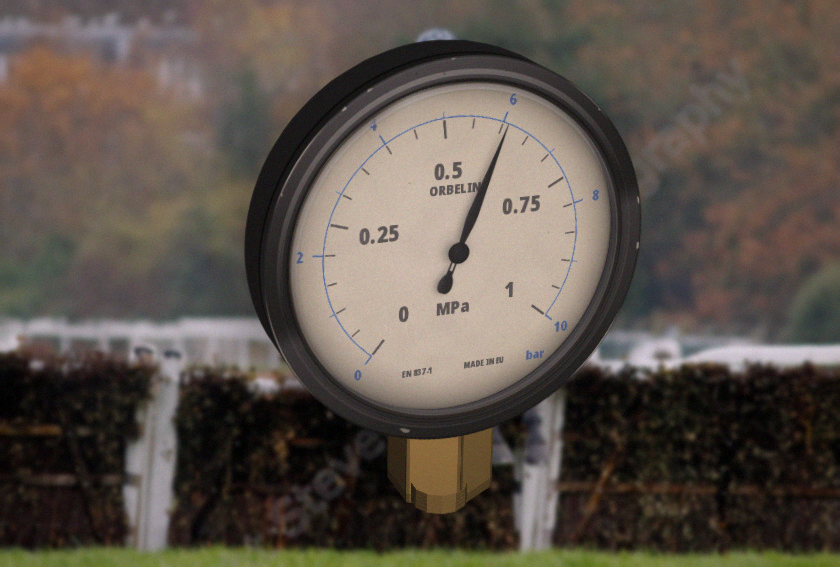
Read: value=0.6 unit=MPa
